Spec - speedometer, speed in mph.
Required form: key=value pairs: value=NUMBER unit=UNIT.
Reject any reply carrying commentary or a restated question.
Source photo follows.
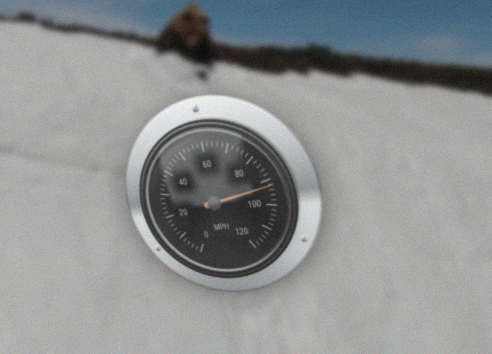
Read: value=92 unit=mph
